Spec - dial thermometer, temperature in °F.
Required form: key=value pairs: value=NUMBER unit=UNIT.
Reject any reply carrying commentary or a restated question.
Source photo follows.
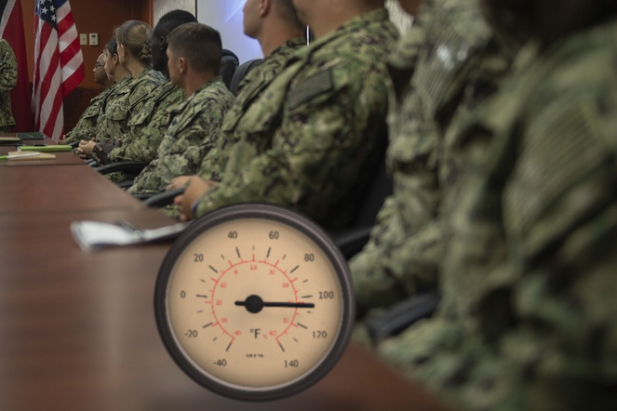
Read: value=105 unit=°F
